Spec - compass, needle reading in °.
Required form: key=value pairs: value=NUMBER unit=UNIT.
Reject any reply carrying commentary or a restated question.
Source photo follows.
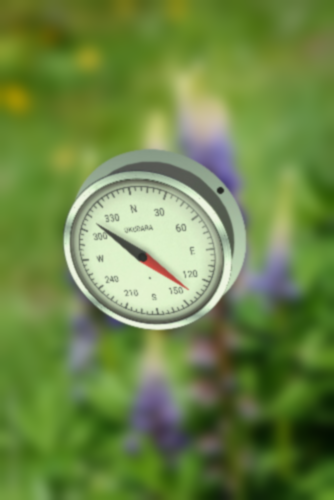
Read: value=135 unit=°
